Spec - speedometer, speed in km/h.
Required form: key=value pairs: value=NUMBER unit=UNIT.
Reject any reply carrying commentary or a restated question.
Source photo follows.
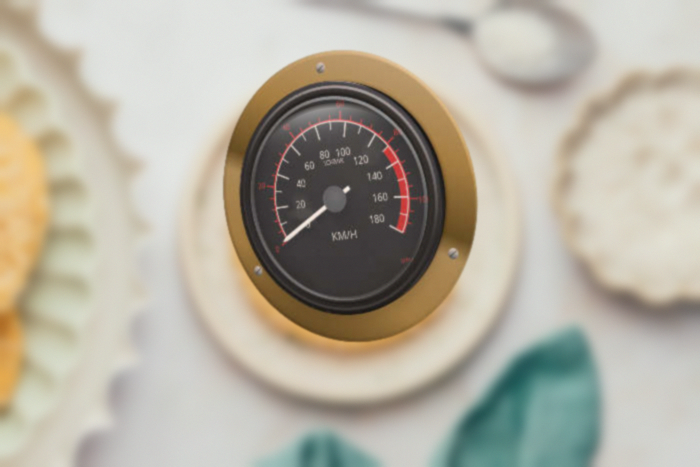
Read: value=0 unit=km/h
